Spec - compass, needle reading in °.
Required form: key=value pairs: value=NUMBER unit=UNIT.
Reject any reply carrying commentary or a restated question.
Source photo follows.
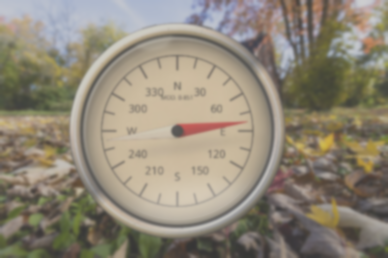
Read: value=82.5 unit=°
